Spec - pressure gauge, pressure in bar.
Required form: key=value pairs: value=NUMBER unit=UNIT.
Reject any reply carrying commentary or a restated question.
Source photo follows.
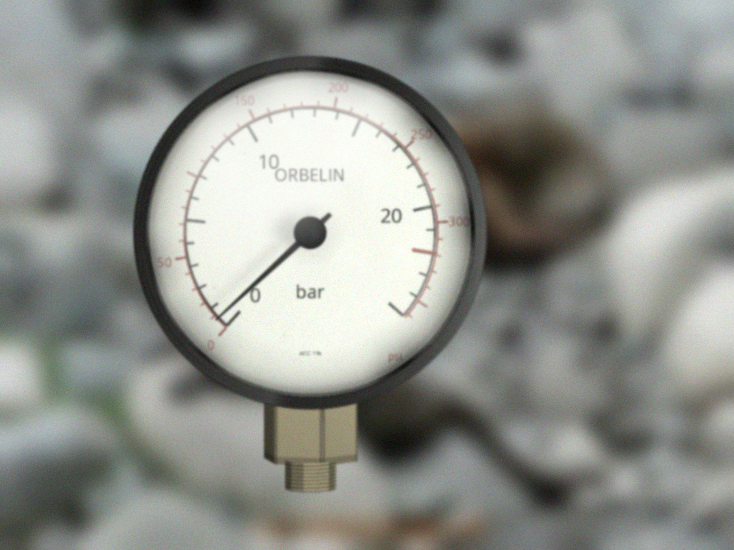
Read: value=0.5 unit=bar
